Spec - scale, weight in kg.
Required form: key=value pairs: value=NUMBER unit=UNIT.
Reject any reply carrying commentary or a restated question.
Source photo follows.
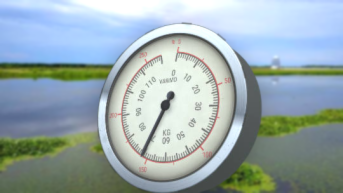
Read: value=70 unit=kg
